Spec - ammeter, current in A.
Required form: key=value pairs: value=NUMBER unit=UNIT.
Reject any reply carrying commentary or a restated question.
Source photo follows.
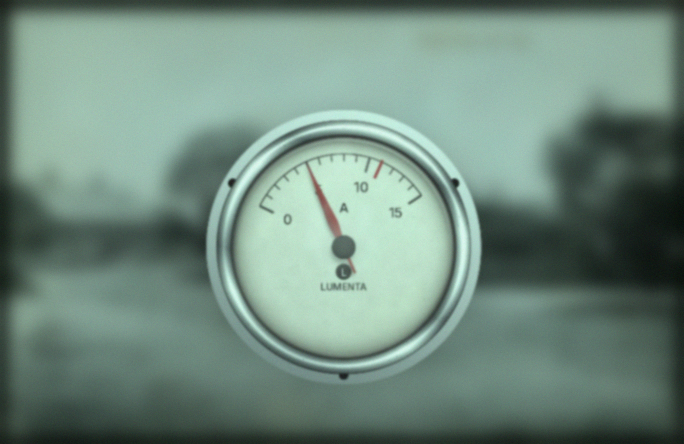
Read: value=5 unit=A
